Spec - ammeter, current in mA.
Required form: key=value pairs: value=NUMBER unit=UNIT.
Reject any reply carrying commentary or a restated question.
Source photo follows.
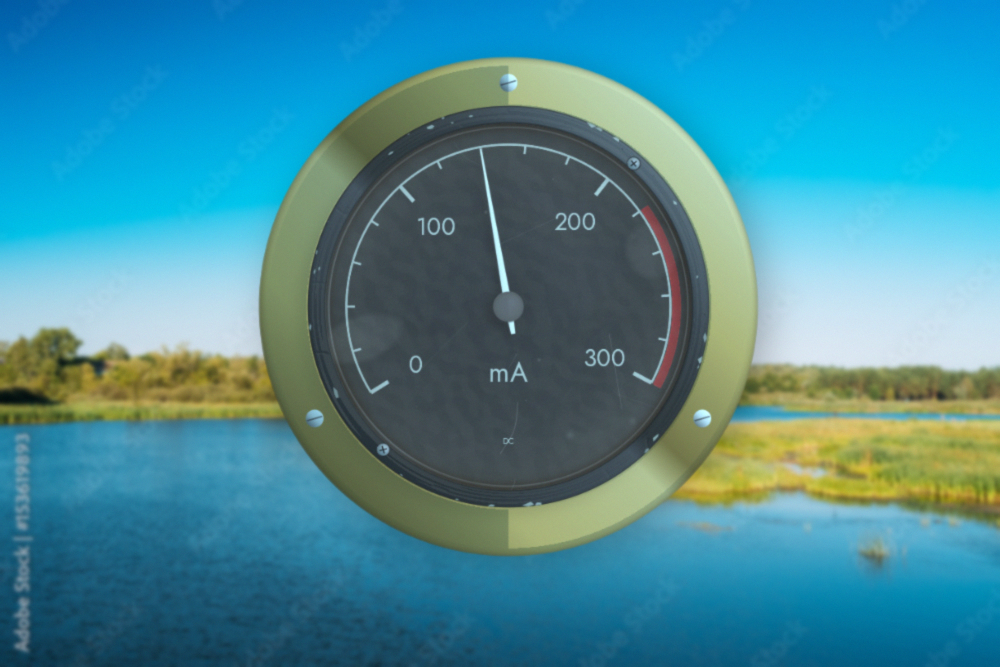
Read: value=140 unit=mA
